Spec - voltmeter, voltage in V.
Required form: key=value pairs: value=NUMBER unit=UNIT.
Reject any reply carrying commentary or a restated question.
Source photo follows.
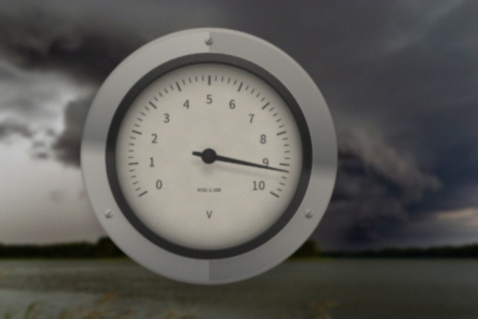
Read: value=9.2 unit=V
